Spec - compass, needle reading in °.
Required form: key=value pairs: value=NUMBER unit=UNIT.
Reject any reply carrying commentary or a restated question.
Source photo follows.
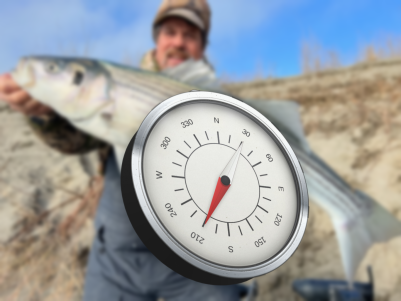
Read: value=210 unit=°
